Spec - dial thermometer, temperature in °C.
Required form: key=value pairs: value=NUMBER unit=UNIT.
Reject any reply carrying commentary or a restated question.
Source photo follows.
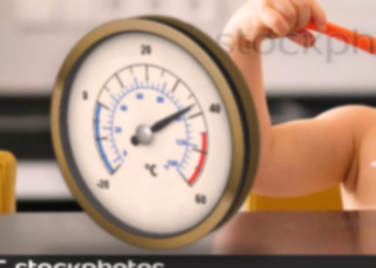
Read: value=37.5 unit=°C
